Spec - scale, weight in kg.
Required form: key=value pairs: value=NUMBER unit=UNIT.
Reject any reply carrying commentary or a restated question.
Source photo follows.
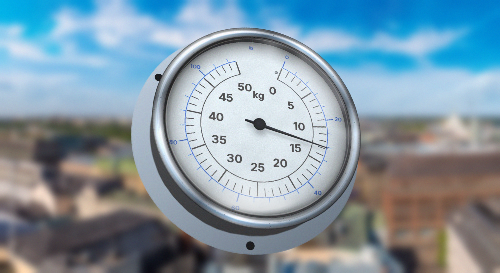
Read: value=13 unit=kg
